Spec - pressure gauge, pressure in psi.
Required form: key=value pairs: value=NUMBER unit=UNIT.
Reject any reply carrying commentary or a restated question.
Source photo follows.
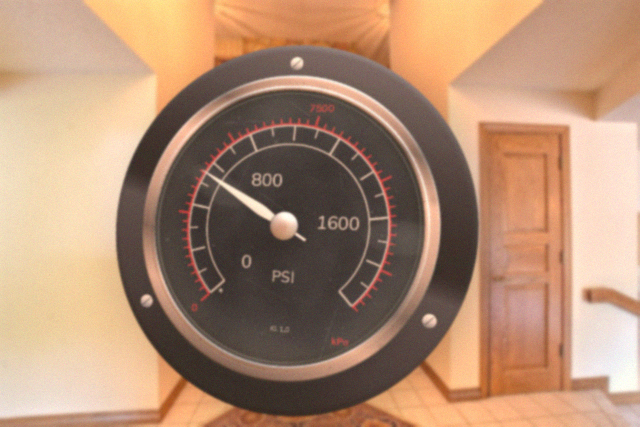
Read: value=550 unit=psi
